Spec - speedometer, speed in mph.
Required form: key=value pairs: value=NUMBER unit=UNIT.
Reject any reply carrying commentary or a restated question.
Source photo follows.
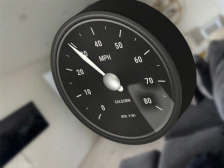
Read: value=30 unit=mph
